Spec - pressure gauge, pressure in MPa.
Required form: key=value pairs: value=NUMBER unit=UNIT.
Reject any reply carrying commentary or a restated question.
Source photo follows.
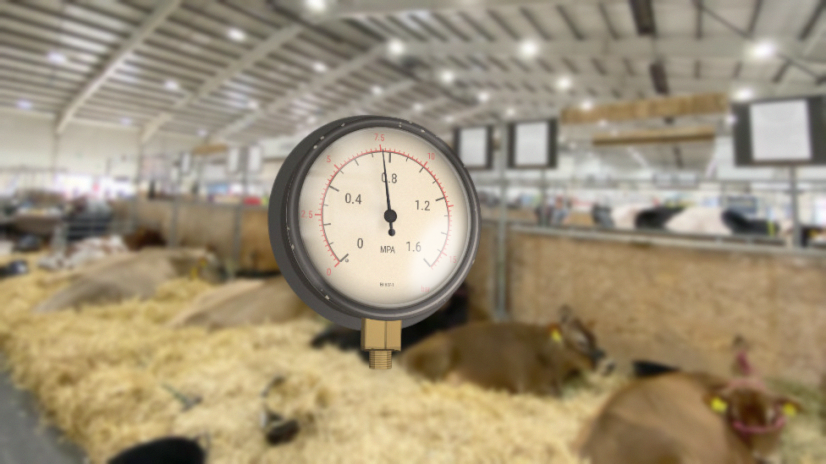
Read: value=0.75 unit=MPa
